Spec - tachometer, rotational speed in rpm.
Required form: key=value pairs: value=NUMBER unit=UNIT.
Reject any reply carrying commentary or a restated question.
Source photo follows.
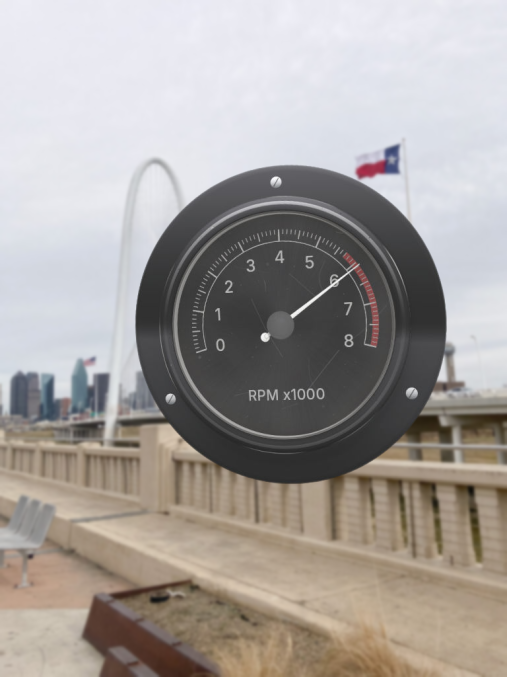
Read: value=6100 unit=rpm
